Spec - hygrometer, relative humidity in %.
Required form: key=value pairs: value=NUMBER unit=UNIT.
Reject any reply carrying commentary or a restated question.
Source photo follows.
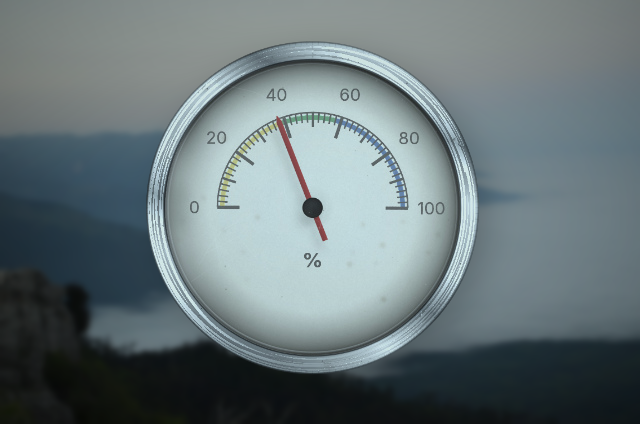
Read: value=38 unit=%
